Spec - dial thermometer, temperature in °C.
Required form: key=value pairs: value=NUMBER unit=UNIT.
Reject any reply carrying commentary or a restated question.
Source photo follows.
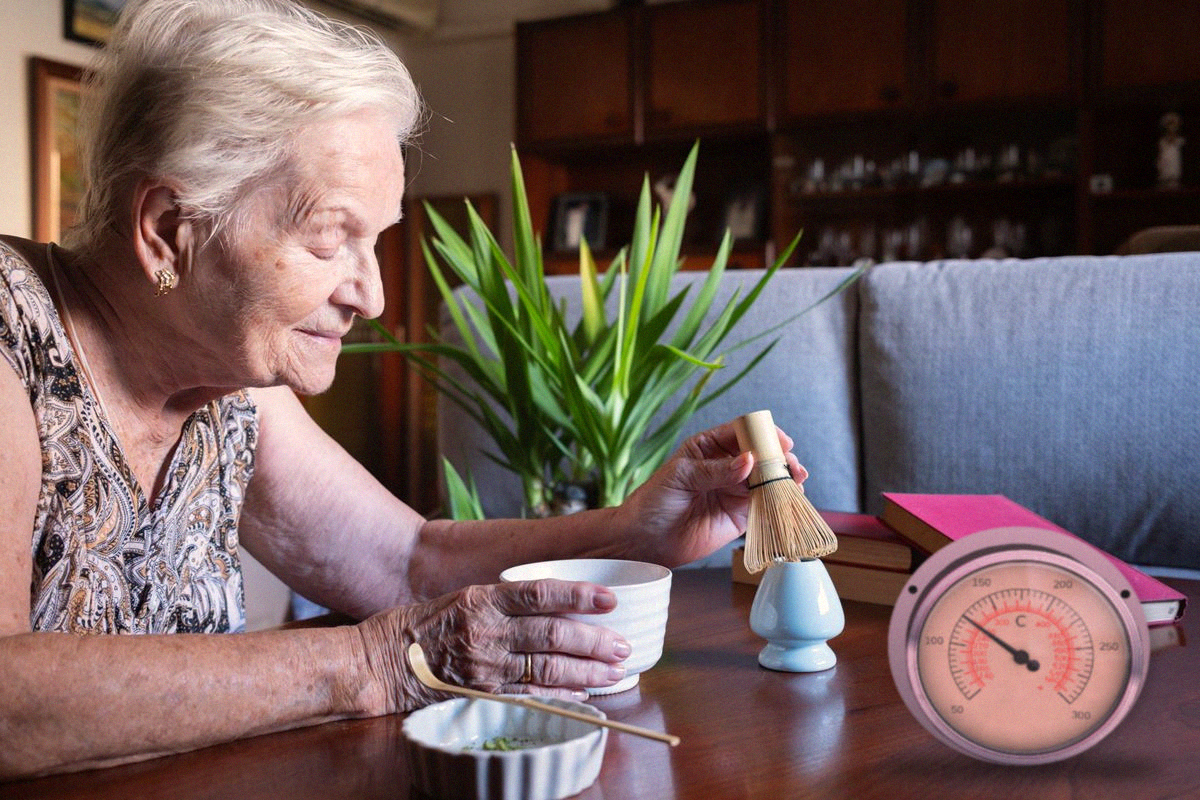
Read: value=125 unit=°C
